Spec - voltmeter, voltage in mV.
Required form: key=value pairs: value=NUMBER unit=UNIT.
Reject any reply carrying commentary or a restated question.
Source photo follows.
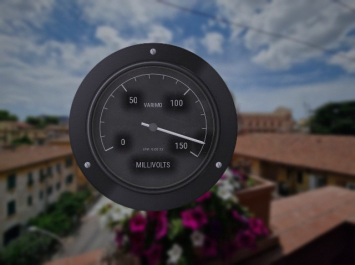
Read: value=140 unit=mV
